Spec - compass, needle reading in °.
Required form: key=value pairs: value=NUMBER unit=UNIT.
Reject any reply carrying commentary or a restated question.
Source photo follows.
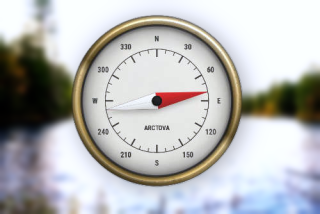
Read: value=80 unit=°
